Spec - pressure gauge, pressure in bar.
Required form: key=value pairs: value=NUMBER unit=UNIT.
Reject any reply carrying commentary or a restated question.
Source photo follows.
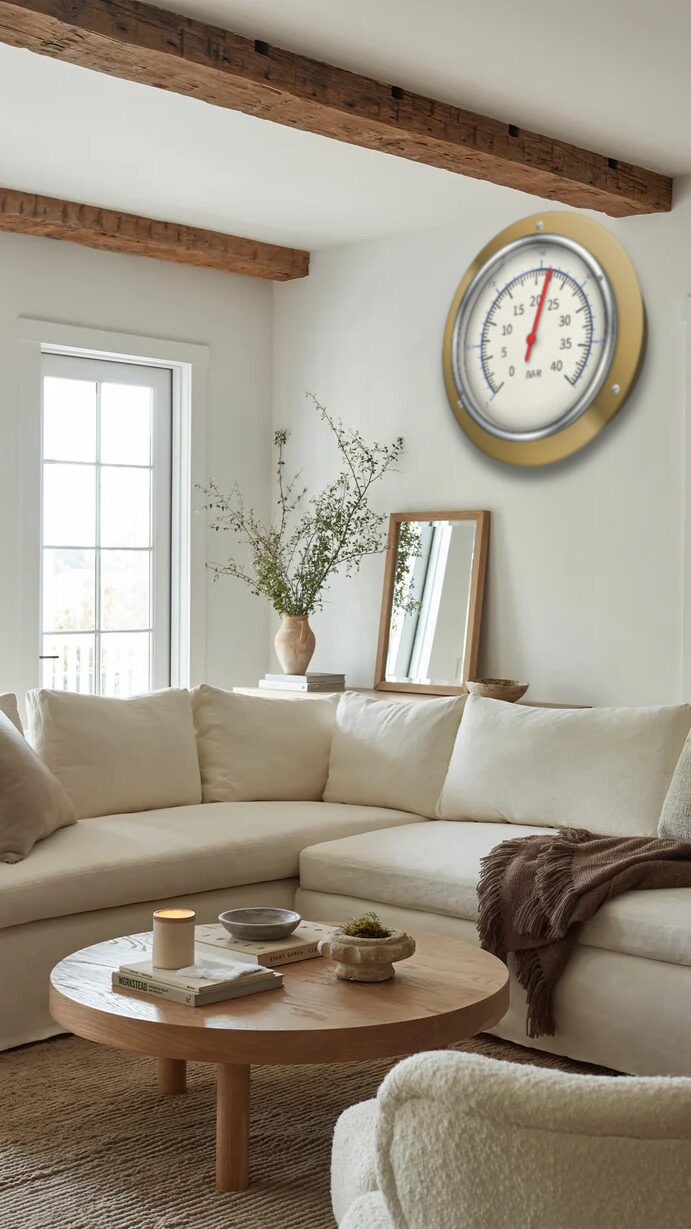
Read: value=22.5 unit=bar
